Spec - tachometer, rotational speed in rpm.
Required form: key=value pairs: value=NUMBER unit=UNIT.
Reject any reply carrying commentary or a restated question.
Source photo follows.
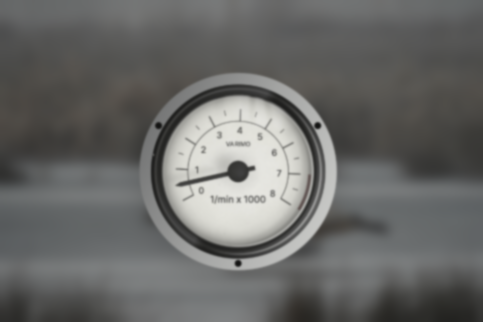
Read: value=500 unit=rpm
